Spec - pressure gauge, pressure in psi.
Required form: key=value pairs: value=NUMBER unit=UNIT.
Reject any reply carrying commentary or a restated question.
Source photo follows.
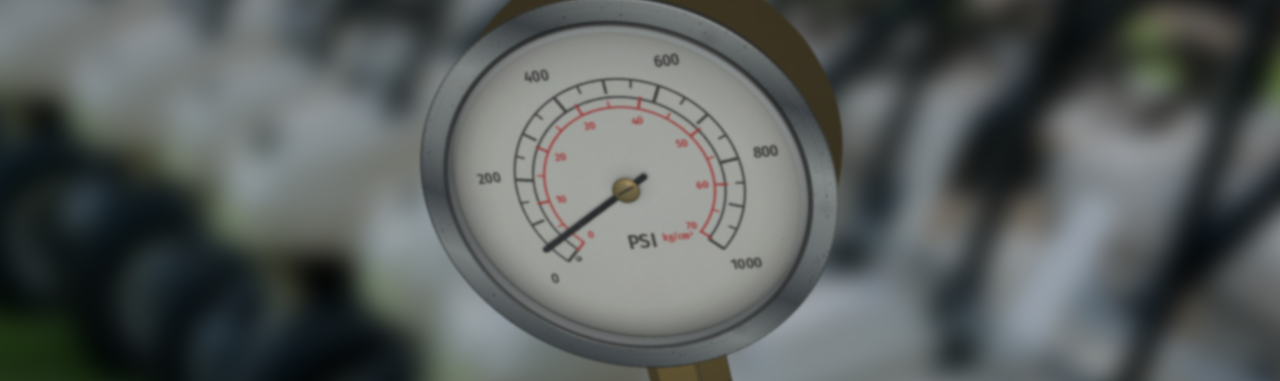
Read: value=50 unit=psi
